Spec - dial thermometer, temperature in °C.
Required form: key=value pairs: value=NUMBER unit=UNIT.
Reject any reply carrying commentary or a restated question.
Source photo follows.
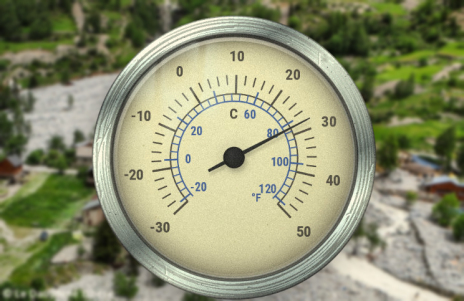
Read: value=28 unit=°C
